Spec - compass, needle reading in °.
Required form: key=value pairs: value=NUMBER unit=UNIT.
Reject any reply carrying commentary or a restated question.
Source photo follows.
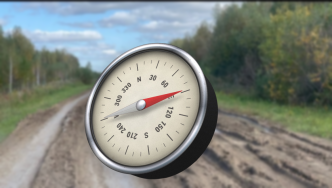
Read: value=90 unit=°
